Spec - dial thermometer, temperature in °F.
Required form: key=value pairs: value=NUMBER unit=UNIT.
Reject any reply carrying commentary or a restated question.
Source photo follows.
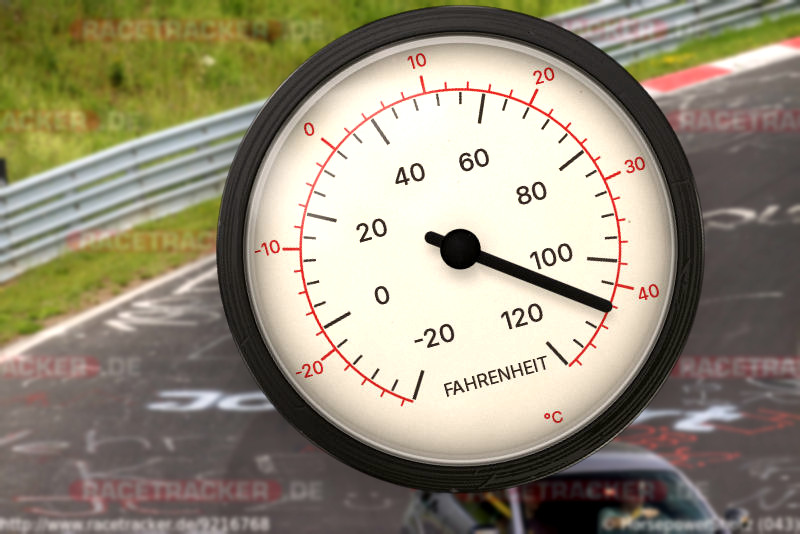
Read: value=108 unit=°F
